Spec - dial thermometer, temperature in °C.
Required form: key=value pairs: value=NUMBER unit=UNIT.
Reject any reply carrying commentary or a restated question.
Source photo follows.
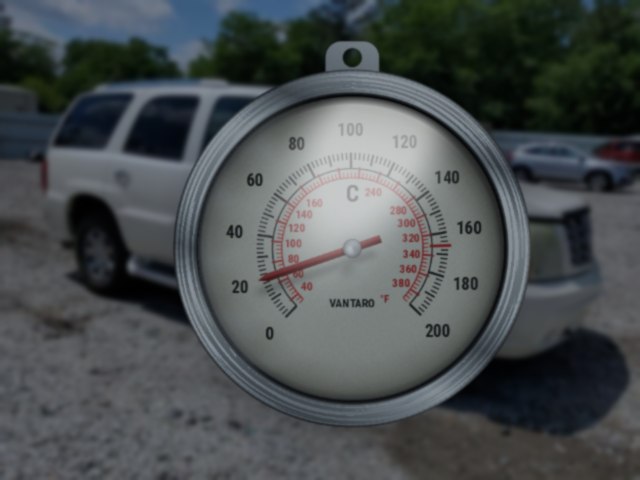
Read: value=20 unit=°C
